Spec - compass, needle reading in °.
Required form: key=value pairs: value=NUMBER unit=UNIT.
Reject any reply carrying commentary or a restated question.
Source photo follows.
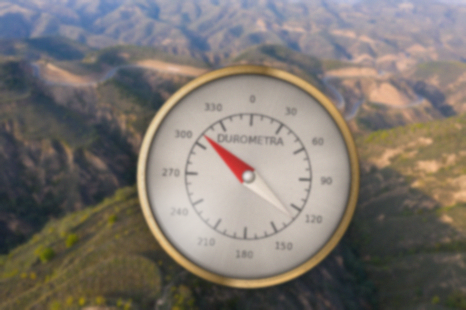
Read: value=310 unit=°
